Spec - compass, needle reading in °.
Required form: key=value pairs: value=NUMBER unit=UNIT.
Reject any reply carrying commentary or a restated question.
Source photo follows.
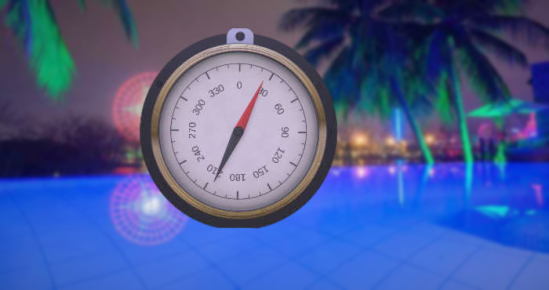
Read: value=25 unit=°
